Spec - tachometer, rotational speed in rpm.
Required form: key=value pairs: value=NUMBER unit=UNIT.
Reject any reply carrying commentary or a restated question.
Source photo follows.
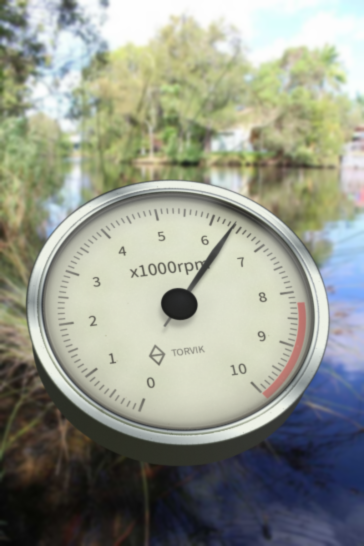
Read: value=6400 unit=rpm
